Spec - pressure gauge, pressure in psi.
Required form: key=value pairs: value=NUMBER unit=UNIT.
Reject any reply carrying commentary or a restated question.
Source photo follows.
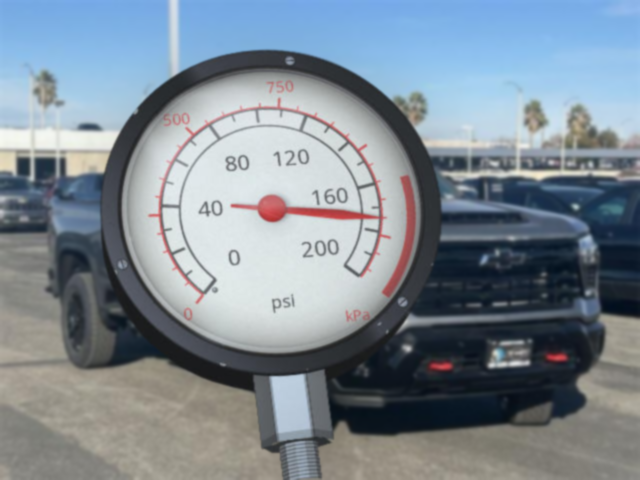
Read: value=175 unit=psi
